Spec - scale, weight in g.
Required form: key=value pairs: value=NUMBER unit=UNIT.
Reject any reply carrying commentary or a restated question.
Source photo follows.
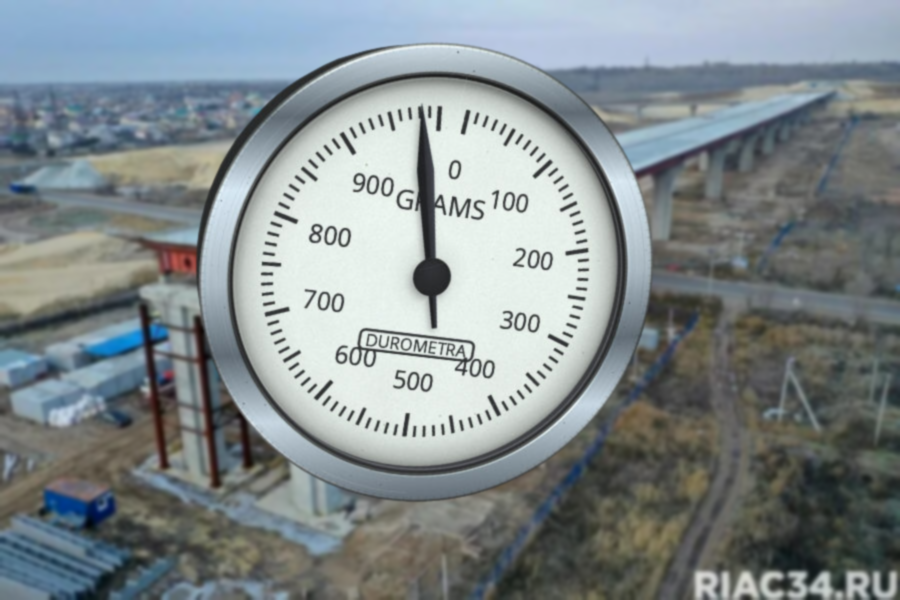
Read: value=980 unit=g
